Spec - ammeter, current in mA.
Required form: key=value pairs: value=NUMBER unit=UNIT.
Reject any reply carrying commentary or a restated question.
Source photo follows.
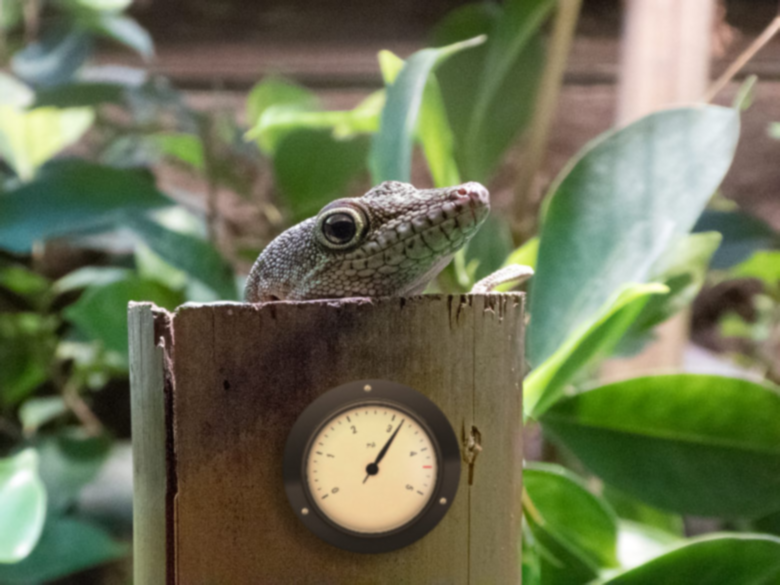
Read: value=3.2 unit=mA
